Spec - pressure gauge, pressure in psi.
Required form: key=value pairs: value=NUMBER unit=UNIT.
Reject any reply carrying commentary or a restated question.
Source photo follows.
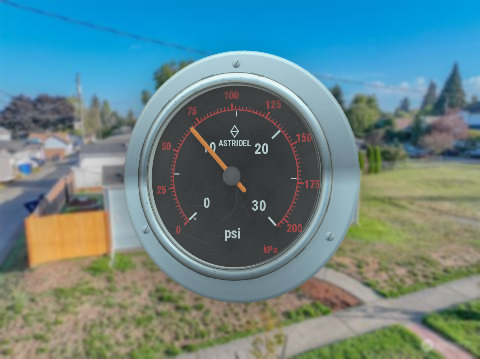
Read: value=10 unit=psi
